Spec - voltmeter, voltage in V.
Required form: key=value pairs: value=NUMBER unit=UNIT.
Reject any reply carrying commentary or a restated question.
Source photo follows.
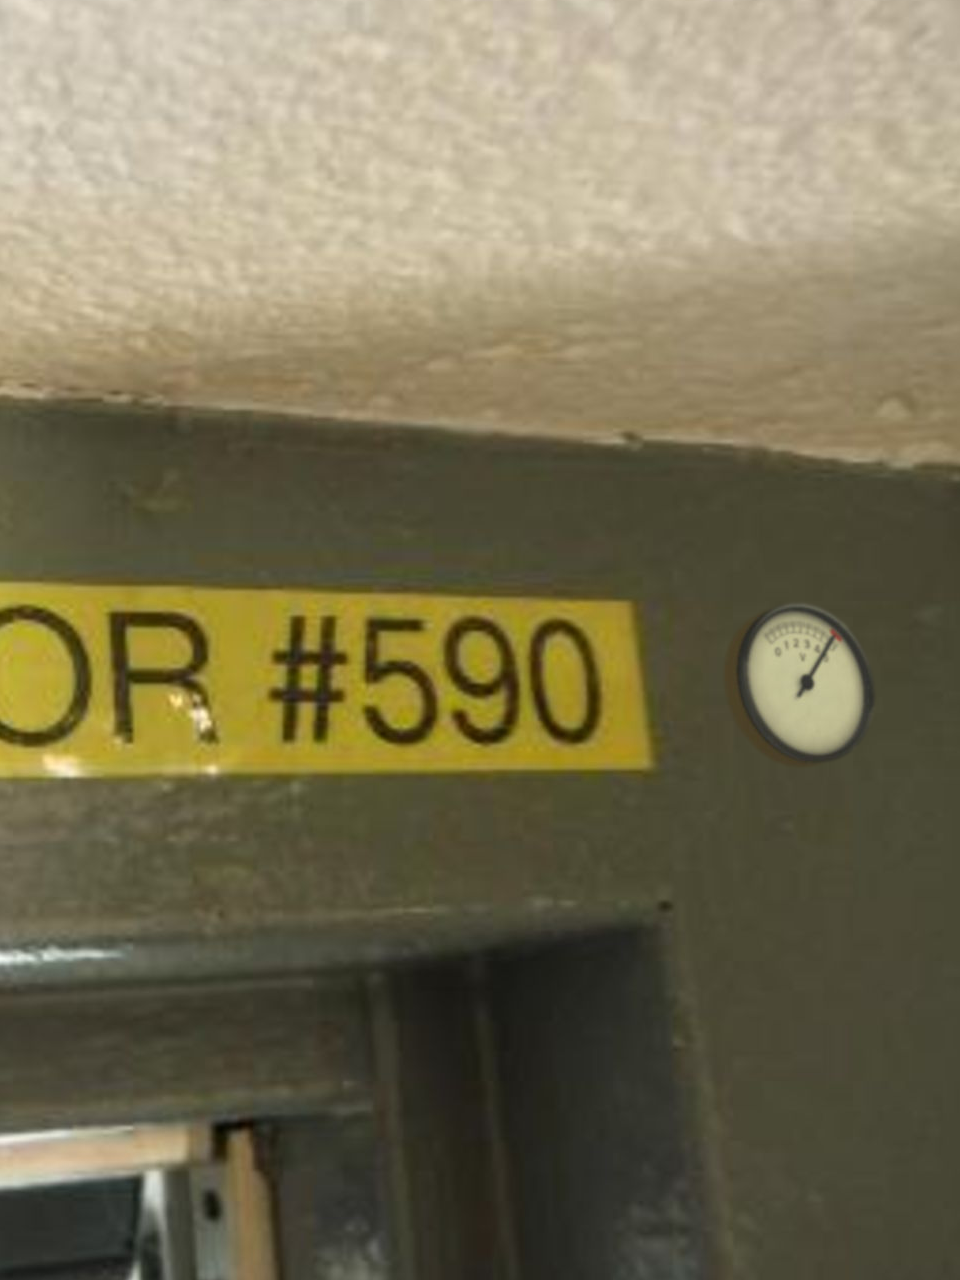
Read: value=4.5 unit=V
